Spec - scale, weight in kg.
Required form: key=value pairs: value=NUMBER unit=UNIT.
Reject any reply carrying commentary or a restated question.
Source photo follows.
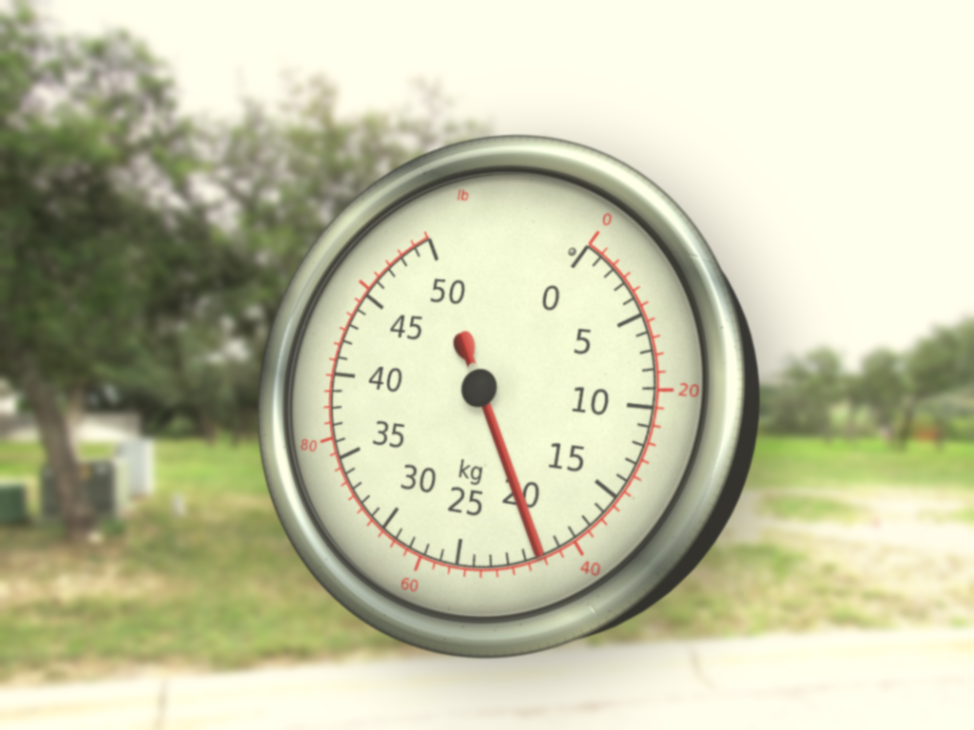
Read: value=20 unit=kg
